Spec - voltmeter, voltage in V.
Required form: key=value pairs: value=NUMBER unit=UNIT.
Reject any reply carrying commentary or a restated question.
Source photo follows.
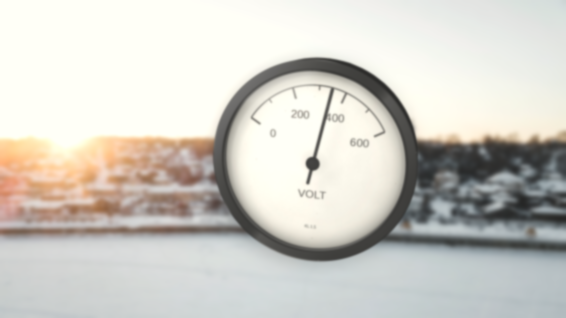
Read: value=350 unit=V
